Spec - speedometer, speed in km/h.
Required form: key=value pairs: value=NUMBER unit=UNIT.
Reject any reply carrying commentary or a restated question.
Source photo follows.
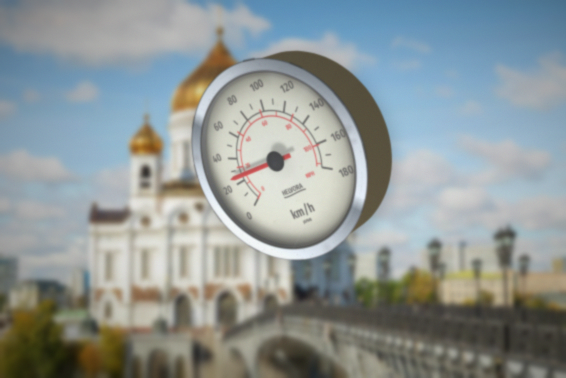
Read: value=25 unit=km/h
